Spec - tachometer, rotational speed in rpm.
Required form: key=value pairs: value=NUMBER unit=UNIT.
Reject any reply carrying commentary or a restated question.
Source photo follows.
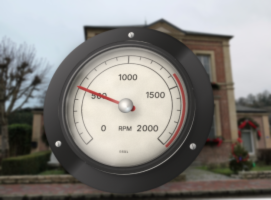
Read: value=500 unit=rpm
